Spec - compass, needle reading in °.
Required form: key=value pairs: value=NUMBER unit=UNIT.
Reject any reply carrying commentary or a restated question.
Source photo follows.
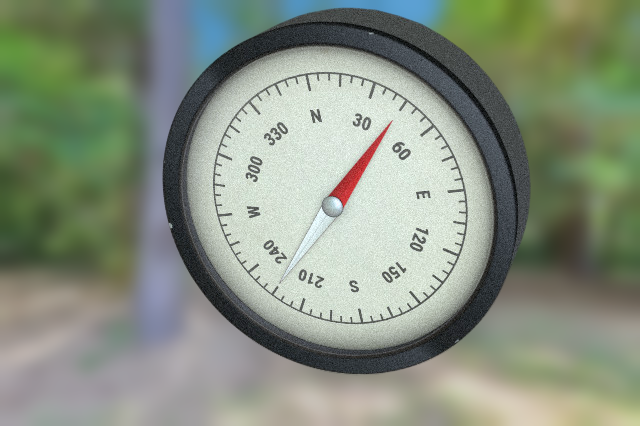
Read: value=45 unit=°
